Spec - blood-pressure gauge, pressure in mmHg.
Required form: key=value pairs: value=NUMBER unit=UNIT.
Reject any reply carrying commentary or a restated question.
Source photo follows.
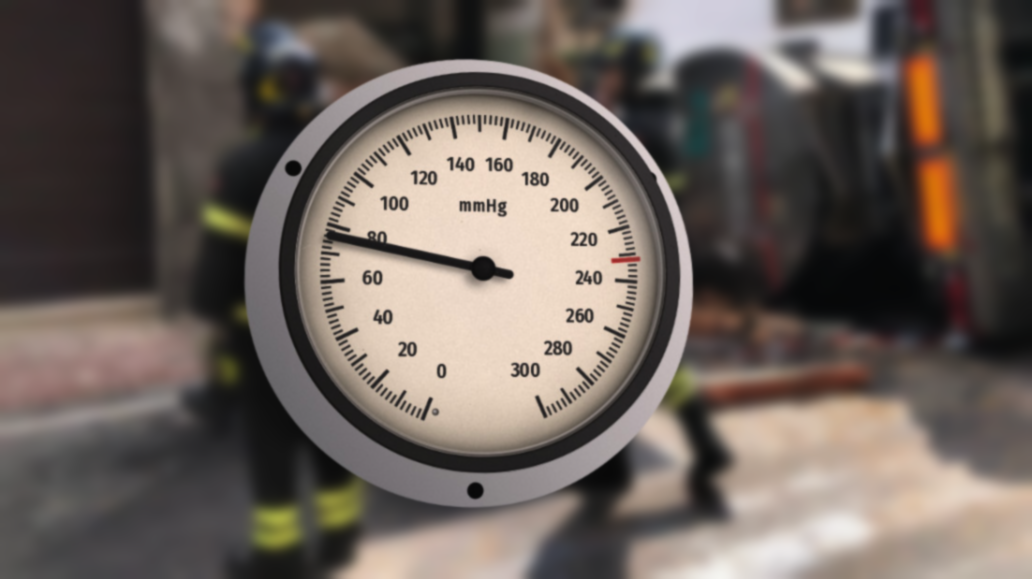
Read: value=76 unit=mmHg
